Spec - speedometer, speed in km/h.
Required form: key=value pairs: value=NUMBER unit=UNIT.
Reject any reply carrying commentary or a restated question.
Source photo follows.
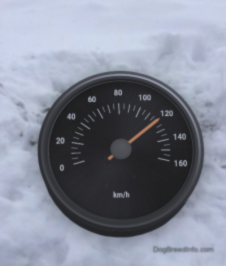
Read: value=120 unit=km/h
